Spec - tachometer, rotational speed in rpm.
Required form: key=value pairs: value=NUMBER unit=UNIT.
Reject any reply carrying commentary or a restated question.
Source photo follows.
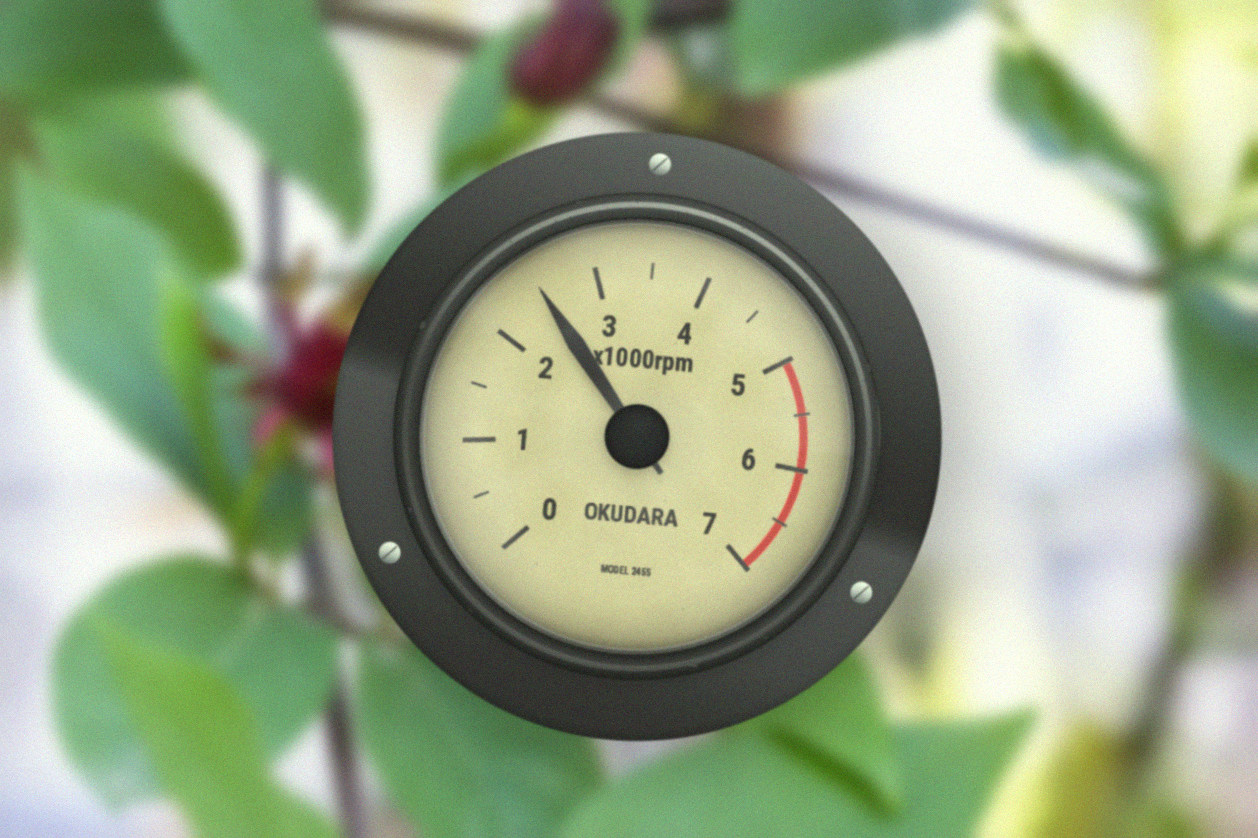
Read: value=2500 unit=rpm
